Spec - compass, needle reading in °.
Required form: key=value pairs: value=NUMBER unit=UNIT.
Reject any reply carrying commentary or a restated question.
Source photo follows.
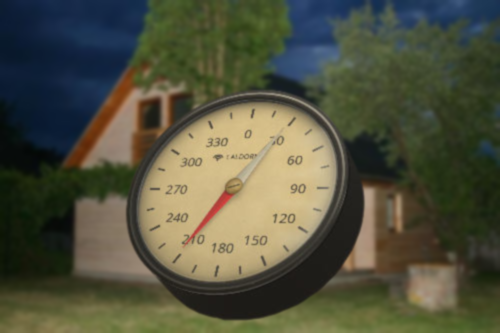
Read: value=210 unit=°
